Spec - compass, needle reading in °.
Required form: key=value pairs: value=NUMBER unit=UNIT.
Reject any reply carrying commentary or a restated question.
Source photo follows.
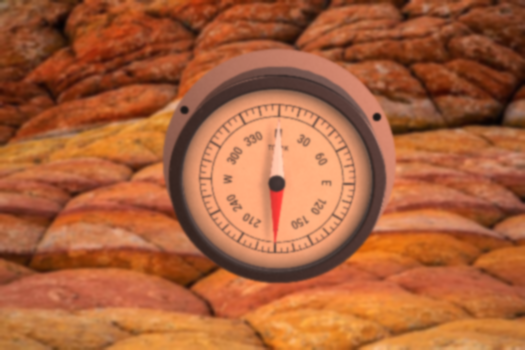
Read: value=180 unit=°
